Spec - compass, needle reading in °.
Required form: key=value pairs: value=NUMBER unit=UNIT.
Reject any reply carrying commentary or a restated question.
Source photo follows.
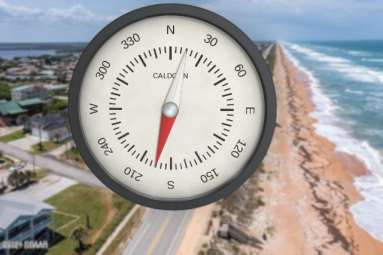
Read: value=195 unit=°
